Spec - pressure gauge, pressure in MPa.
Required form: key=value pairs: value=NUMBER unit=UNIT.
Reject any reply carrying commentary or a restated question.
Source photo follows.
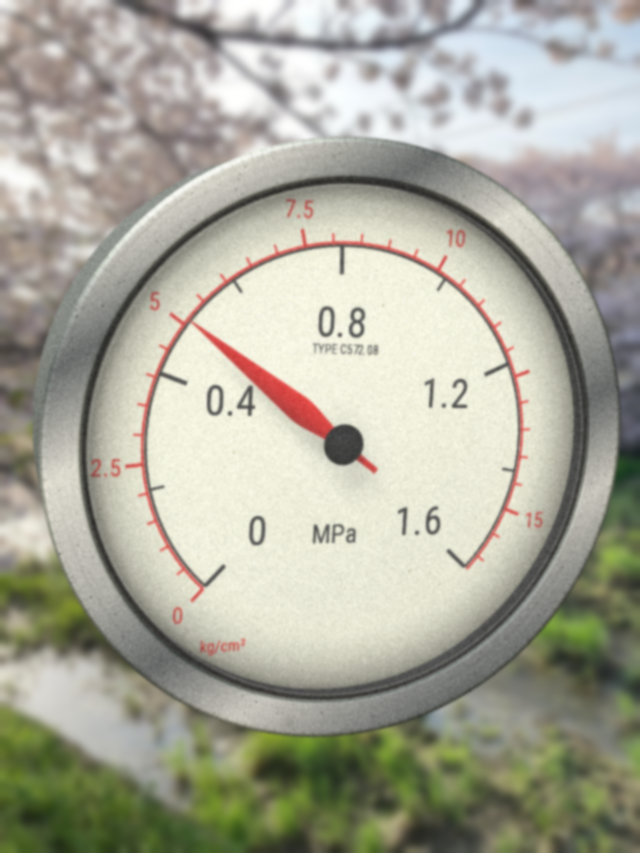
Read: value=0.5 unit=MPa
